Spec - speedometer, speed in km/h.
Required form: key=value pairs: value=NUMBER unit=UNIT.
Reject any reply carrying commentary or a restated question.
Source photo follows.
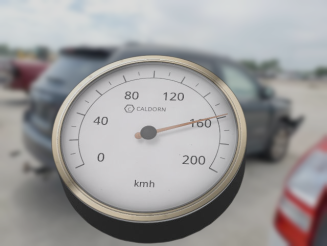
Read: value=160 unit=km/h
